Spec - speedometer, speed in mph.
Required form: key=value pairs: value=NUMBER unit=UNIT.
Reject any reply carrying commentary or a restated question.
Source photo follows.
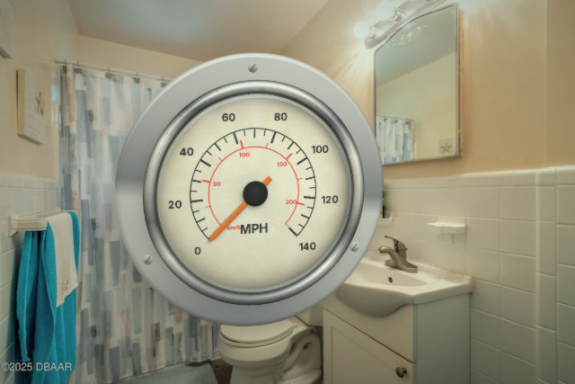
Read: value=0 unit=mph
